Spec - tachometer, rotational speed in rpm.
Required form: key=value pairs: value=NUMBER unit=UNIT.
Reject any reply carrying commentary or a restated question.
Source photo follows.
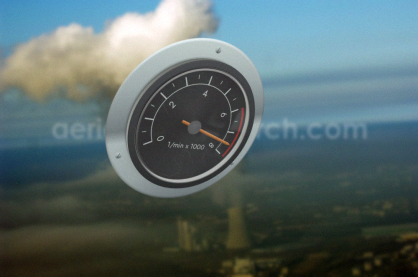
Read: value=7500 unit=rpm
